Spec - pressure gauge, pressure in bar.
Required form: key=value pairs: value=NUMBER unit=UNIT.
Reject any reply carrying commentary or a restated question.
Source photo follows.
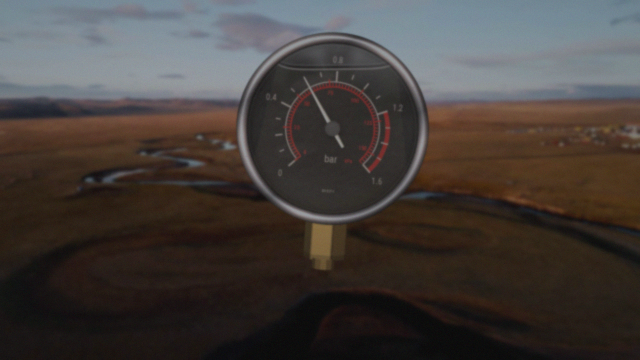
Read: value=0.6 unit=bar
